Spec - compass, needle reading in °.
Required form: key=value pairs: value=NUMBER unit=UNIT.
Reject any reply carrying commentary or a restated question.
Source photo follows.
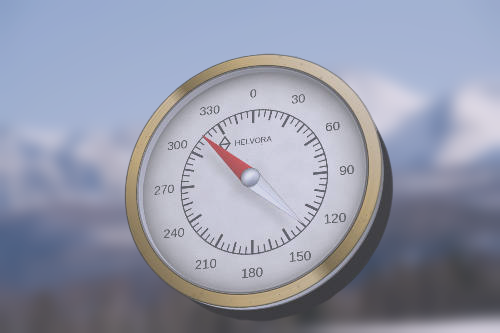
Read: value=315 unit=°
